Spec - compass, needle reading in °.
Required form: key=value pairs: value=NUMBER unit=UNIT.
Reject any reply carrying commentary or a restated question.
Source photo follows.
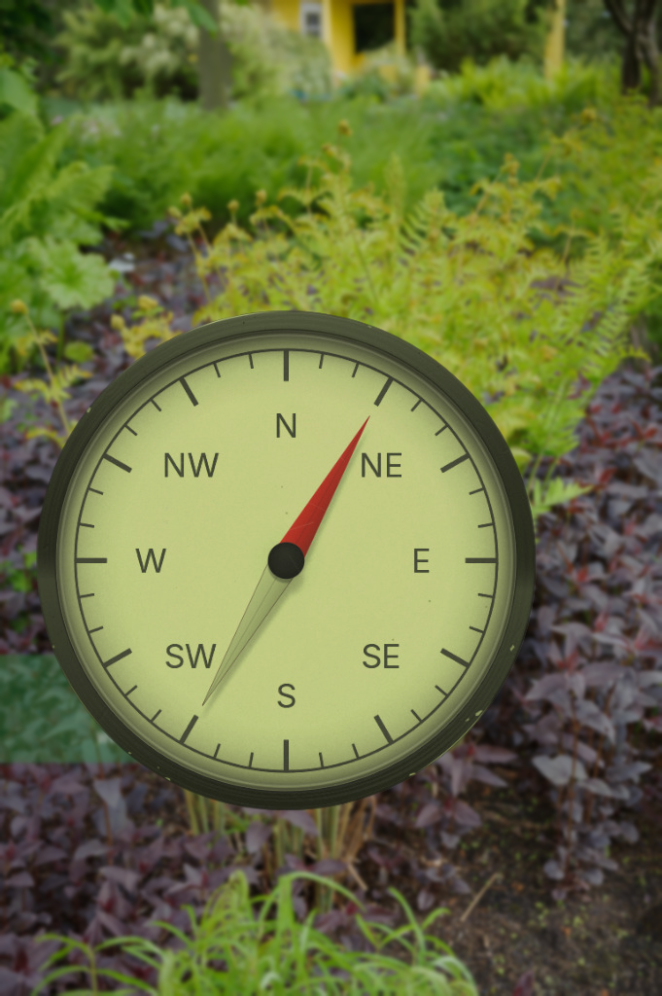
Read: value=30 unit=°
